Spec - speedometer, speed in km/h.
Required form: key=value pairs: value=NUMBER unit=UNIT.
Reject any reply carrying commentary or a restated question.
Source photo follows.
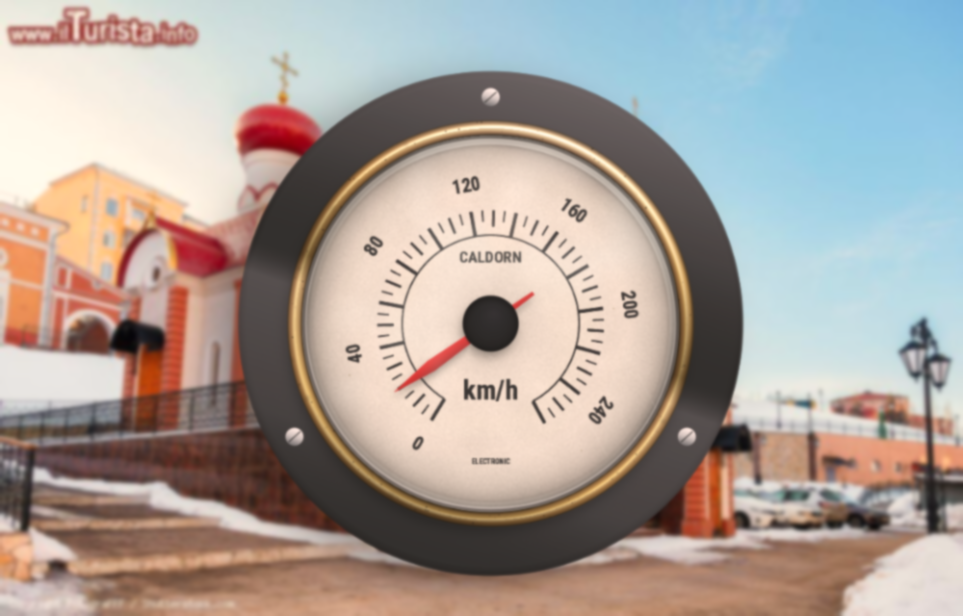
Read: value=20 unit=km/h
